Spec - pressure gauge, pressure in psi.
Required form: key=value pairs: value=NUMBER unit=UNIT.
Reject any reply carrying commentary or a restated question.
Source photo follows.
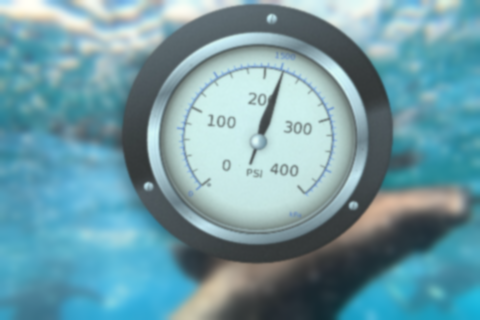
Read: value=220 unit=psi
